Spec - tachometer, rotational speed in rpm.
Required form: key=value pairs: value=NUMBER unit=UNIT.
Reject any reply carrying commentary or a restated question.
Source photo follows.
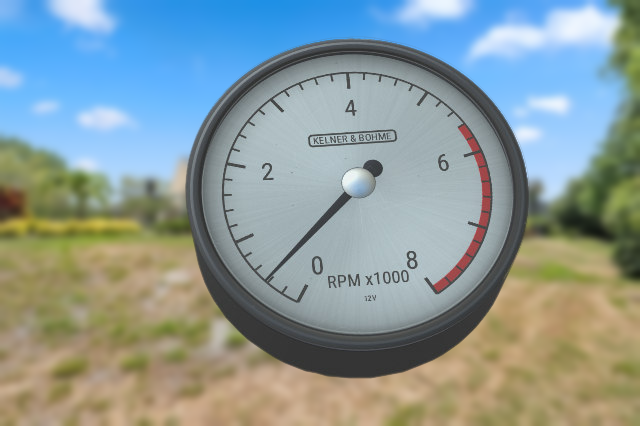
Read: value=400 unit=rpm
